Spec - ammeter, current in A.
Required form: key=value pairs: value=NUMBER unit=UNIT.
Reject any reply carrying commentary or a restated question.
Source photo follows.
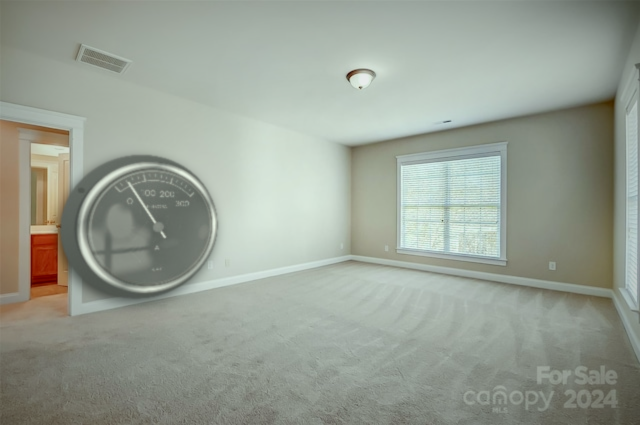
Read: value=40 unit=A
